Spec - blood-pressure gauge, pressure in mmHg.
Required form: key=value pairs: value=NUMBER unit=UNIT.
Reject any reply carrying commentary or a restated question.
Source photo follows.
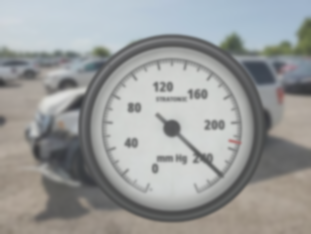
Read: value=240 unit=mmHg
